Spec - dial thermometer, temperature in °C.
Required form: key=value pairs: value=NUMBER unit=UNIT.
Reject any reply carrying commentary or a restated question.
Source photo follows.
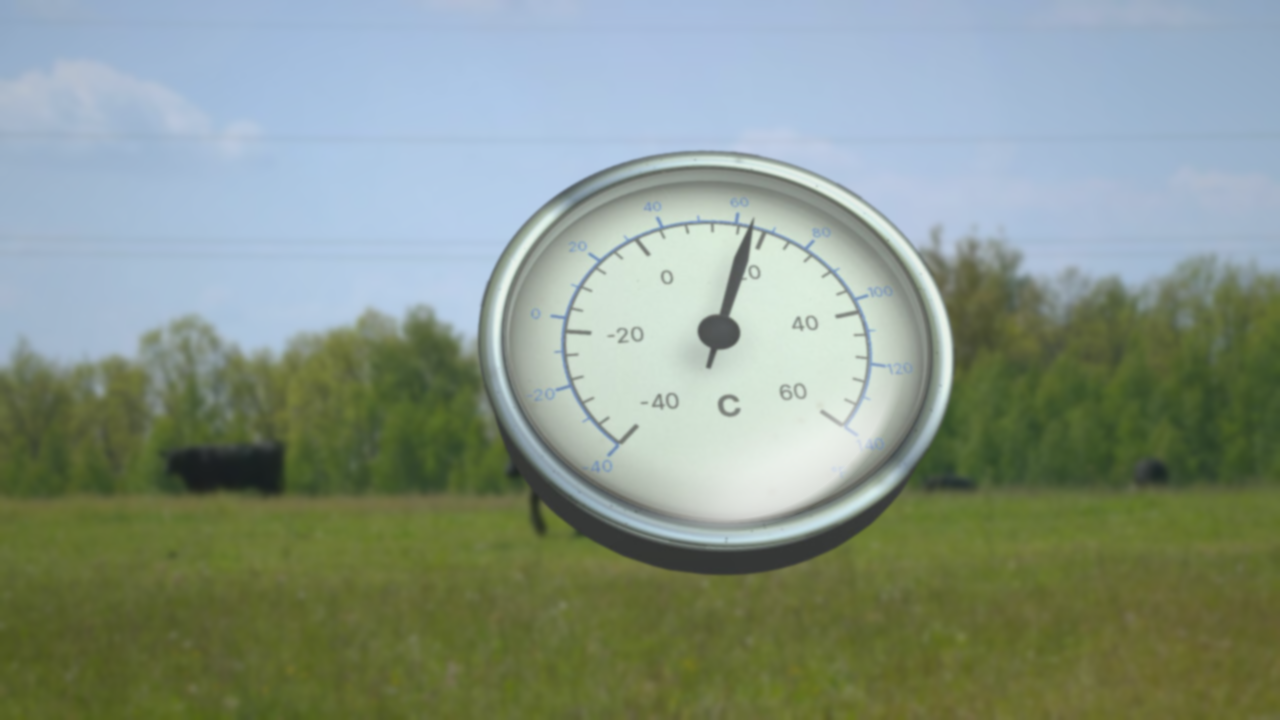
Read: value=18 unit=°C
